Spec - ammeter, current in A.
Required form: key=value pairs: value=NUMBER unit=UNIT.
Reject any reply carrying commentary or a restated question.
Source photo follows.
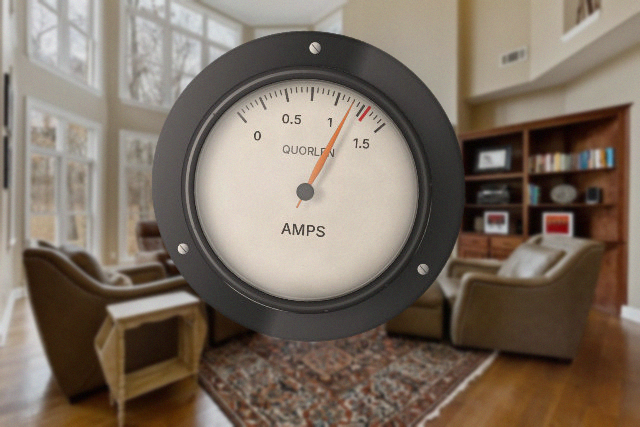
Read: value=1.15 unit=A
